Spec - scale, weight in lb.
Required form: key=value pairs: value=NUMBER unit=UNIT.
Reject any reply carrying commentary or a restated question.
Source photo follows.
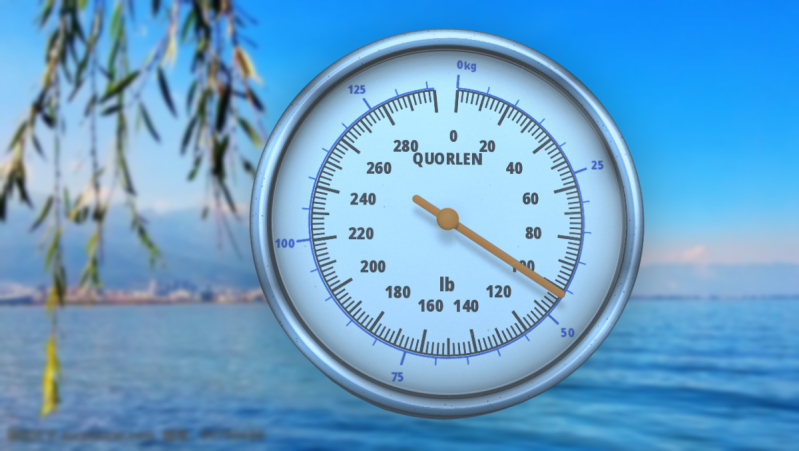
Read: value=102 unit=lb
